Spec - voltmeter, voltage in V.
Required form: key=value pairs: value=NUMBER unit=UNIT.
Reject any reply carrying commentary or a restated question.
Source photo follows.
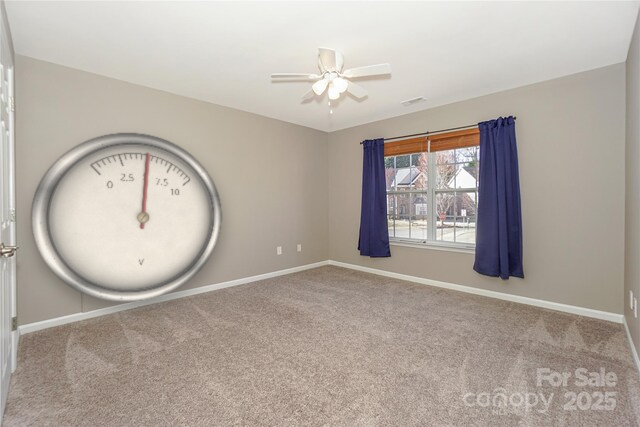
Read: value=5 unit=V
